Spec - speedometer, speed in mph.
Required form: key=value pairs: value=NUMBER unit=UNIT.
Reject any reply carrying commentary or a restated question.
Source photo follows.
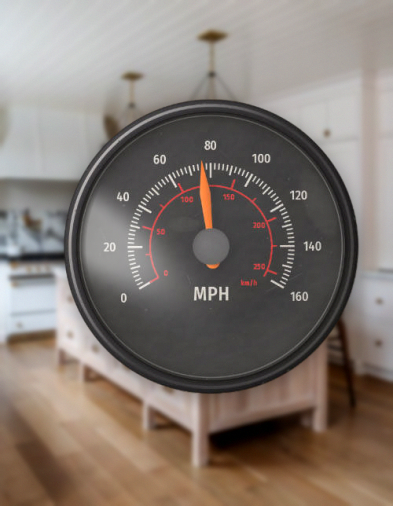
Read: value=76 unit=mph
